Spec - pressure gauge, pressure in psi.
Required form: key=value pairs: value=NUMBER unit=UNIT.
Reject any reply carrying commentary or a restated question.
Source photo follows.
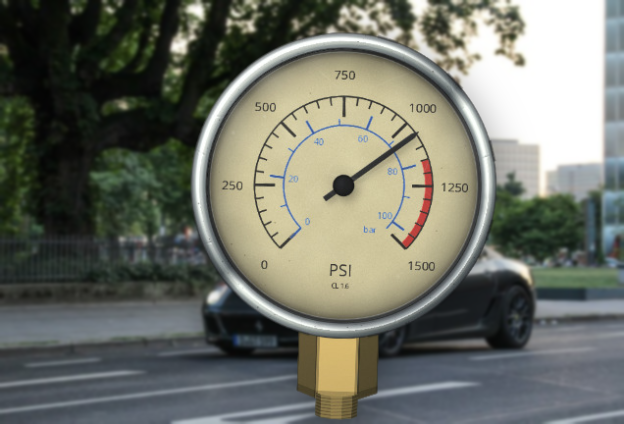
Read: value=1050 unit=psi
